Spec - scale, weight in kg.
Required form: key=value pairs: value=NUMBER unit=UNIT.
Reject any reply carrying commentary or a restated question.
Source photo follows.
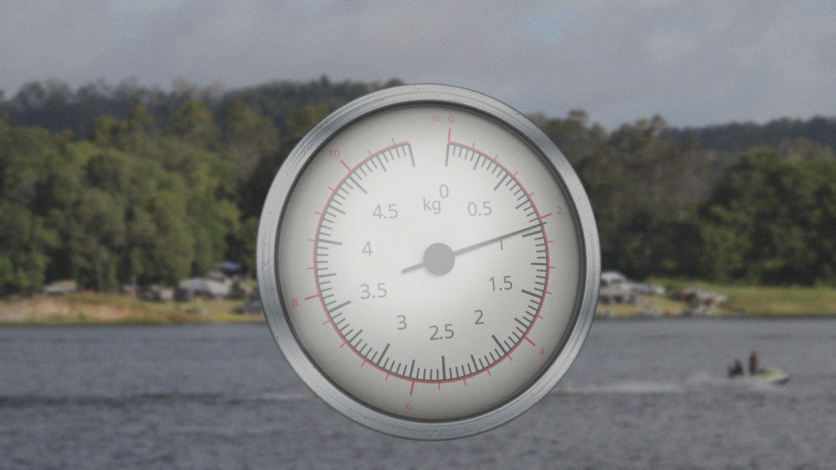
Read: value=0.95 unit=kg
